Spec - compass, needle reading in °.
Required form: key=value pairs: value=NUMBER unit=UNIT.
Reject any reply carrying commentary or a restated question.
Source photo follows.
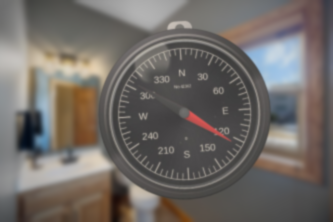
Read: value=125 unit=°
